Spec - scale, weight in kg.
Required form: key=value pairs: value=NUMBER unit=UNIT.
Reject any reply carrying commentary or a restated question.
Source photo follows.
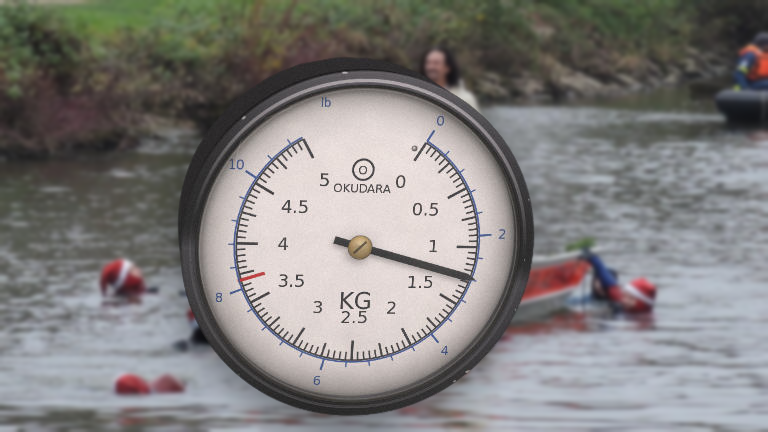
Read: value=1.25 unit=kg
